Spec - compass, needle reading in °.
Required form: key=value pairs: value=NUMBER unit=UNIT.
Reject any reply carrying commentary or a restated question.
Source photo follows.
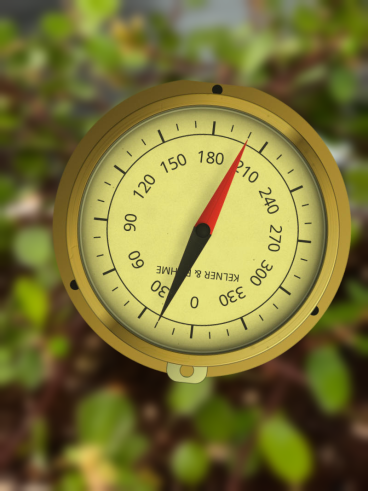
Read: value=200 unit=°
